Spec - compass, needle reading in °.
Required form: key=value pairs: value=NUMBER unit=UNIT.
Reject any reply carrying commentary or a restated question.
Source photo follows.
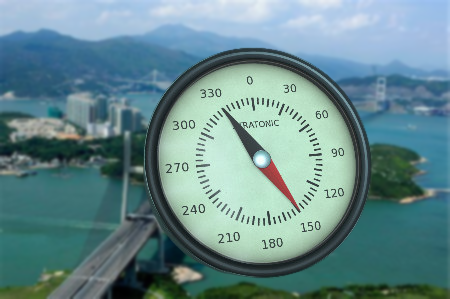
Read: value=150 unit=°
